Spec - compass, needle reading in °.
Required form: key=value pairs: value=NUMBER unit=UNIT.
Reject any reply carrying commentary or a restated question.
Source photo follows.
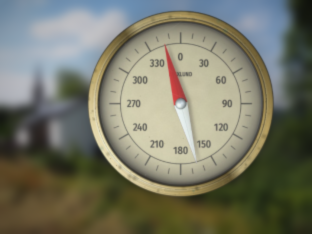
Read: value=345 unit=°
